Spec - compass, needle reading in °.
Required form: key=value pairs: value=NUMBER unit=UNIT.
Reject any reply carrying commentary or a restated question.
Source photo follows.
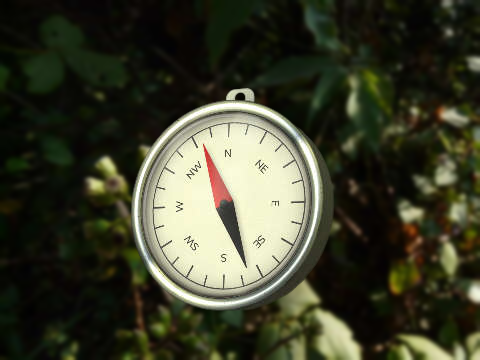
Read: value=337.5 unit=°
